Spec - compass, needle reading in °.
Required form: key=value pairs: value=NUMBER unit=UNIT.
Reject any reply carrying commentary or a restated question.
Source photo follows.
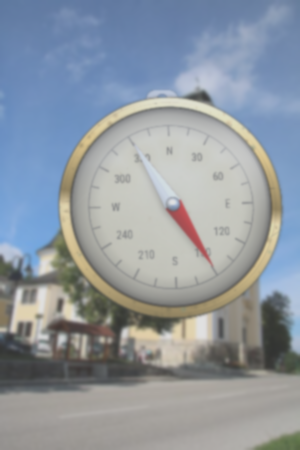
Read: value=150 unit=°
